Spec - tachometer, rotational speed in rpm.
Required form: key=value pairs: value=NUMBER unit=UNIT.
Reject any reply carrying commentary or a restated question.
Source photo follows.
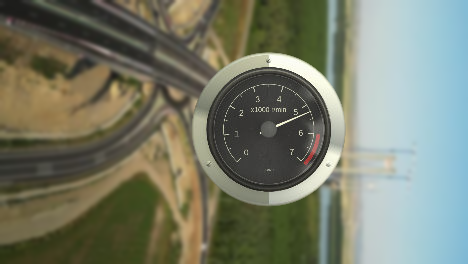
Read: value=5250 unit=rpm
